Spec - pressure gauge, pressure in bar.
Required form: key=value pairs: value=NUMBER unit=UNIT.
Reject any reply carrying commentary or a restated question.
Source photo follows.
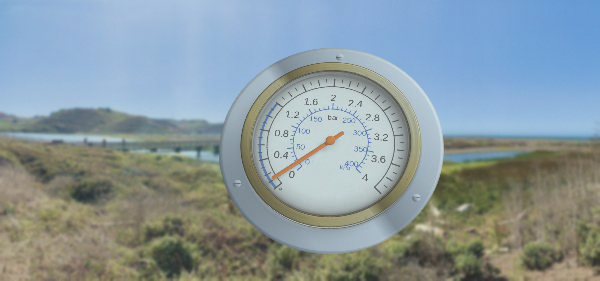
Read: value=0.1 unit=bar
